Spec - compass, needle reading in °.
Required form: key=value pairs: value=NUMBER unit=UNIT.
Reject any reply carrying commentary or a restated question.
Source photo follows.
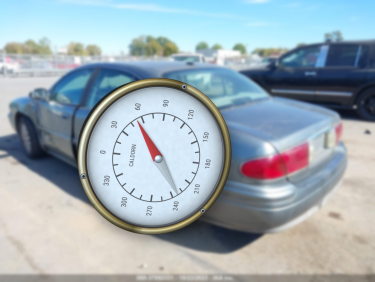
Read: value=52.5 unit=°
